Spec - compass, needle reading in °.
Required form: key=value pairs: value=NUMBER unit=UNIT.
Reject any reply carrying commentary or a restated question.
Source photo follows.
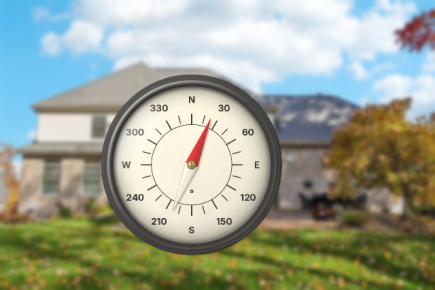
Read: value=22.5 unit=°
